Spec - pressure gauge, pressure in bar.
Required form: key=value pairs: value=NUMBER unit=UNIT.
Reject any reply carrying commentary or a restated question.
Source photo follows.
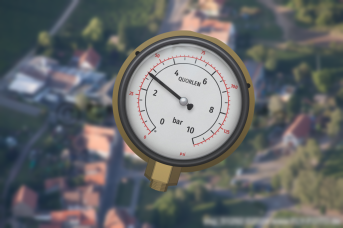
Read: value=2.75 unit=bar
